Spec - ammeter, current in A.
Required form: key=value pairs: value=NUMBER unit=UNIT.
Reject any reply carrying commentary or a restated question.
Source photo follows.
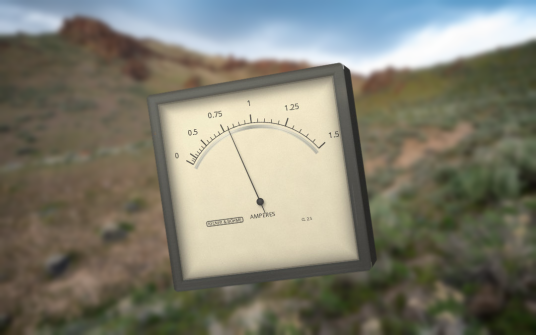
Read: value=0.8 unit=A
